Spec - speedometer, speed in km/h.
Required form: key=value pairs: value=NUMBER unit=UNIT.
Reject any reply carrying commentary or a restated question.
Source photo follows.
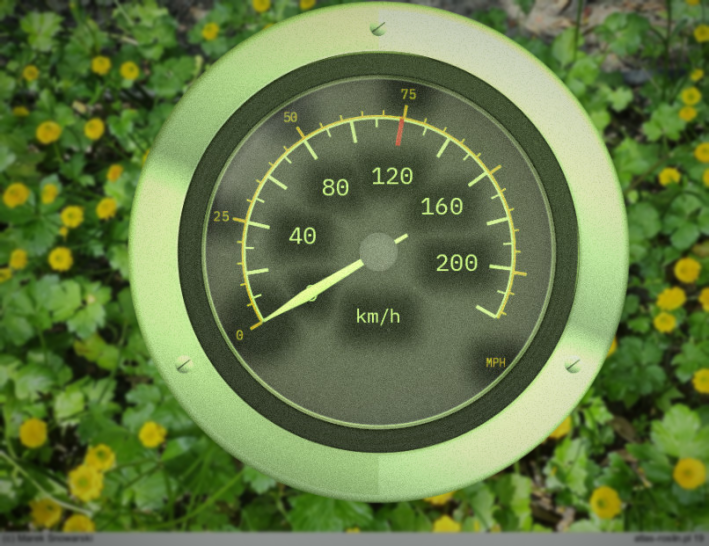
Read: value=0 unit=km/h
